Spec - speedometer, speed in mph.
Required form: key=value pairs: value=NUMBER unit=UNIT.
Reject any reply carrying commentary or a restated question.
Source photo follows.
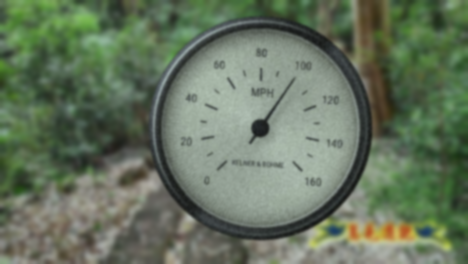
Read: value=100 unit=mph
